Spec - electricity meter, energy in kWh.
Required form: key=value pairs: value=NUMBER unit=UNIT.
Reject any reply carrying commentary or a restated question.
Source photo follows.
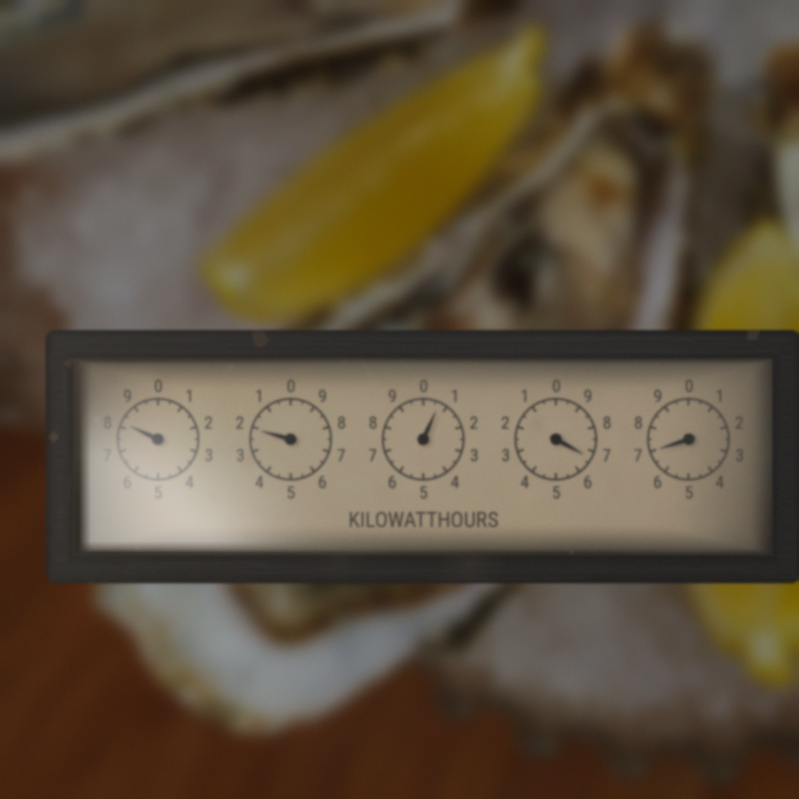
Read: value=82067 unit=kWh
